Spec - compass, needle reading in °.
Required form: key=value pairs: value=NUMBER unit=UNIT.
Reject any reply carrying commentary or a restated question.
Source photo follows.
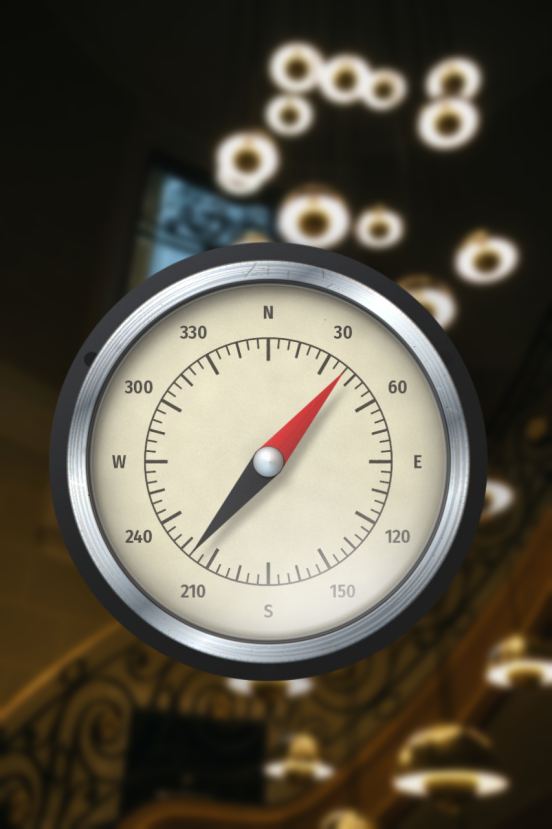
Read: value=40 unit=°
